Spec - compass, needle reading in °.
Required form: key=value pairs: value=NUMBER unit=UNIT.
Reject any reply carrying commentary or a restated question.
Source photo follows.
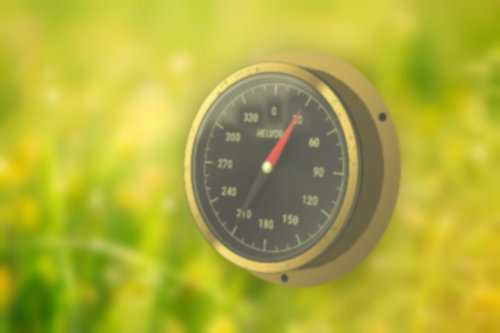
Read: value=30 unit=°
